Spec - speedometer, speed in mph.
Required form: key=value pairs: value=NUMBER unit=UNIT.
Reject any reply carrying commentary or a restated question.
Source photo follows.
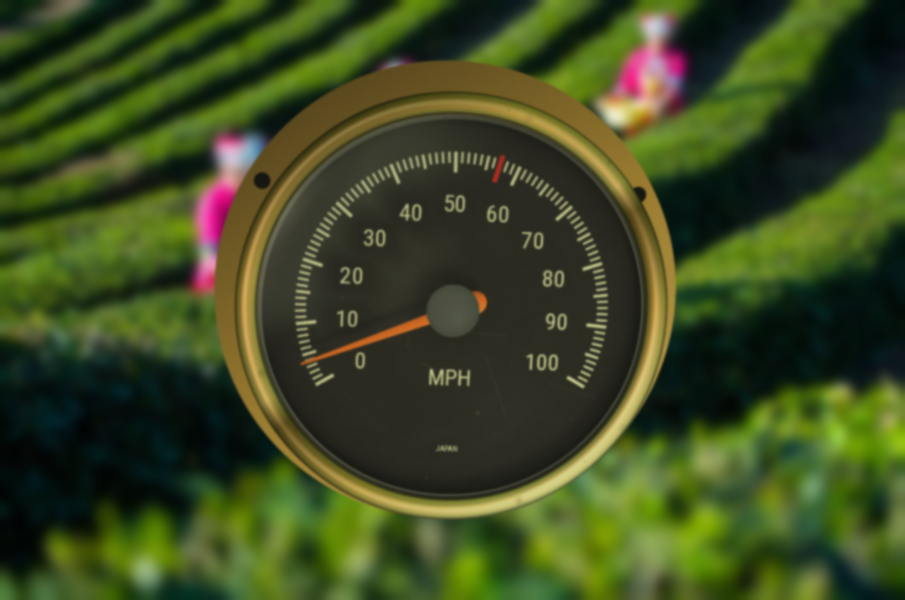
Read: value=4 unit=mph
